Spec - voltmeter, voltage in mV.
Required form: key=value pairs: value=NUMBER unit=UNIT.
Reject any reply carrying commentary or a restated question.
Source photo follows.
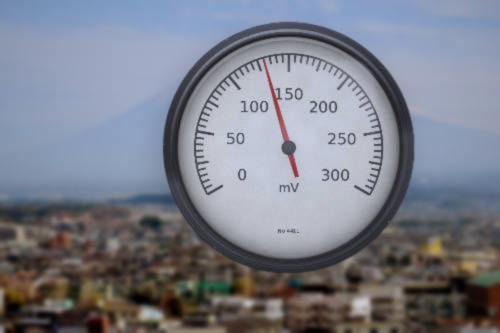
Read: value=130 unit=mV
